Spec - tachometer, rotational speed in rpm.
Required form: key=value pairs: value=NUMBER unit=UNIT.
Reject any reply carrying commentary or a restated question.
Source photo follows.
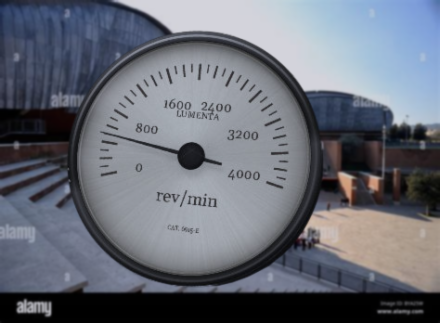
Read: value=500 unit=rpm
